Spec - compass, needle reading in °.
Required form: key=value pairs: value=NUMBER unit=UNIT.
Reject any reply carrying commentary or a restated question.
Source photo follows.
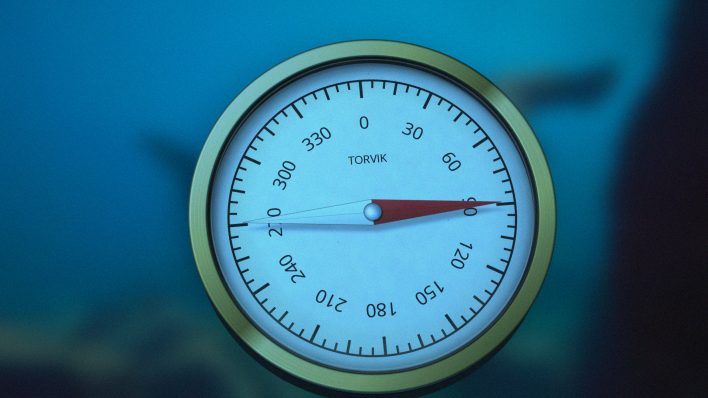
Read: value=90 unit=°
